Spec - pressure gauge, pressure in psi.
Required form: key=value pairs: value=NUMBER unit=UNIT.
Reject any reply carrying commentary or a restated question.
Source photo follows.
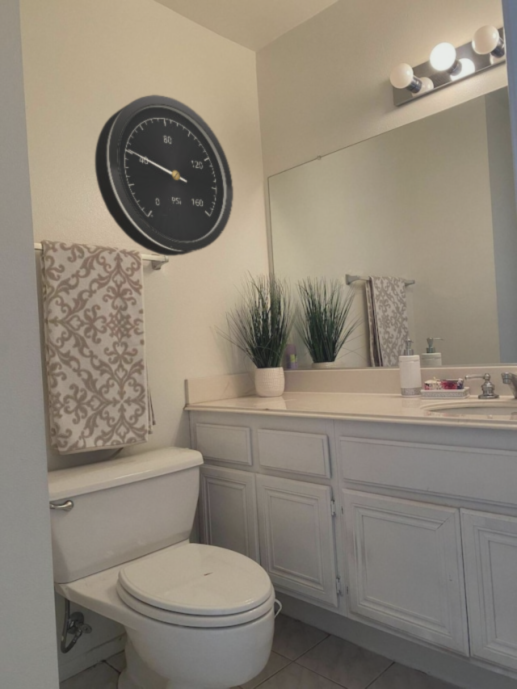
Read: value=40 unit=psi
